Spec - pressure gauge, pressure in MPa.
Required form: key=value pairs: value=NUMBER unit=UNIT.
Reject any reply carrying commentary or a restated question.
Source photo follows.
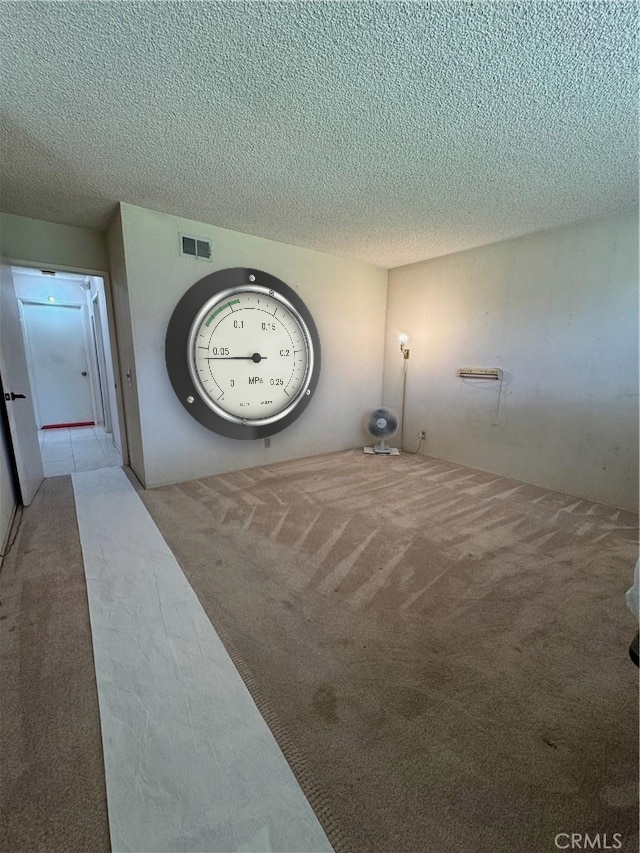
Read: value=0.04 unit=MPa
